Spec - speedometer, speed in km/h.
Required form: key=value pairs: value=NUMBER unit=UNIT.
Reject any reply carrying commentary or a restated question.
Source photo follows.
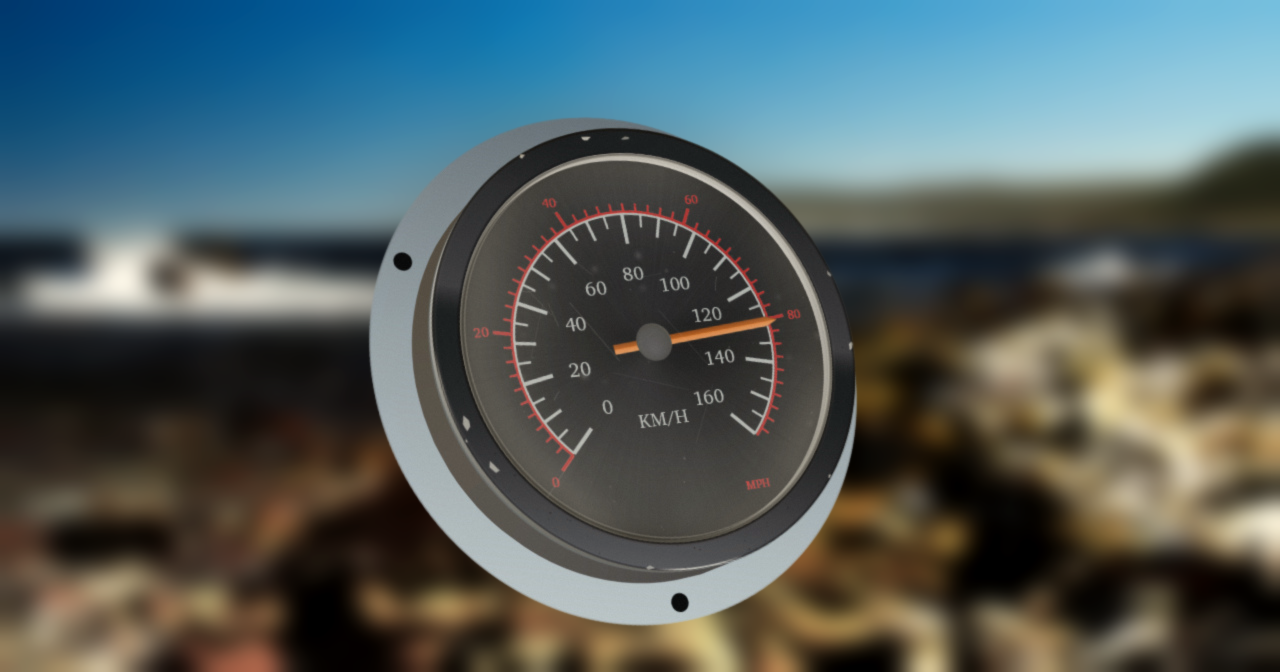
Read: value=130 unit=km/h
